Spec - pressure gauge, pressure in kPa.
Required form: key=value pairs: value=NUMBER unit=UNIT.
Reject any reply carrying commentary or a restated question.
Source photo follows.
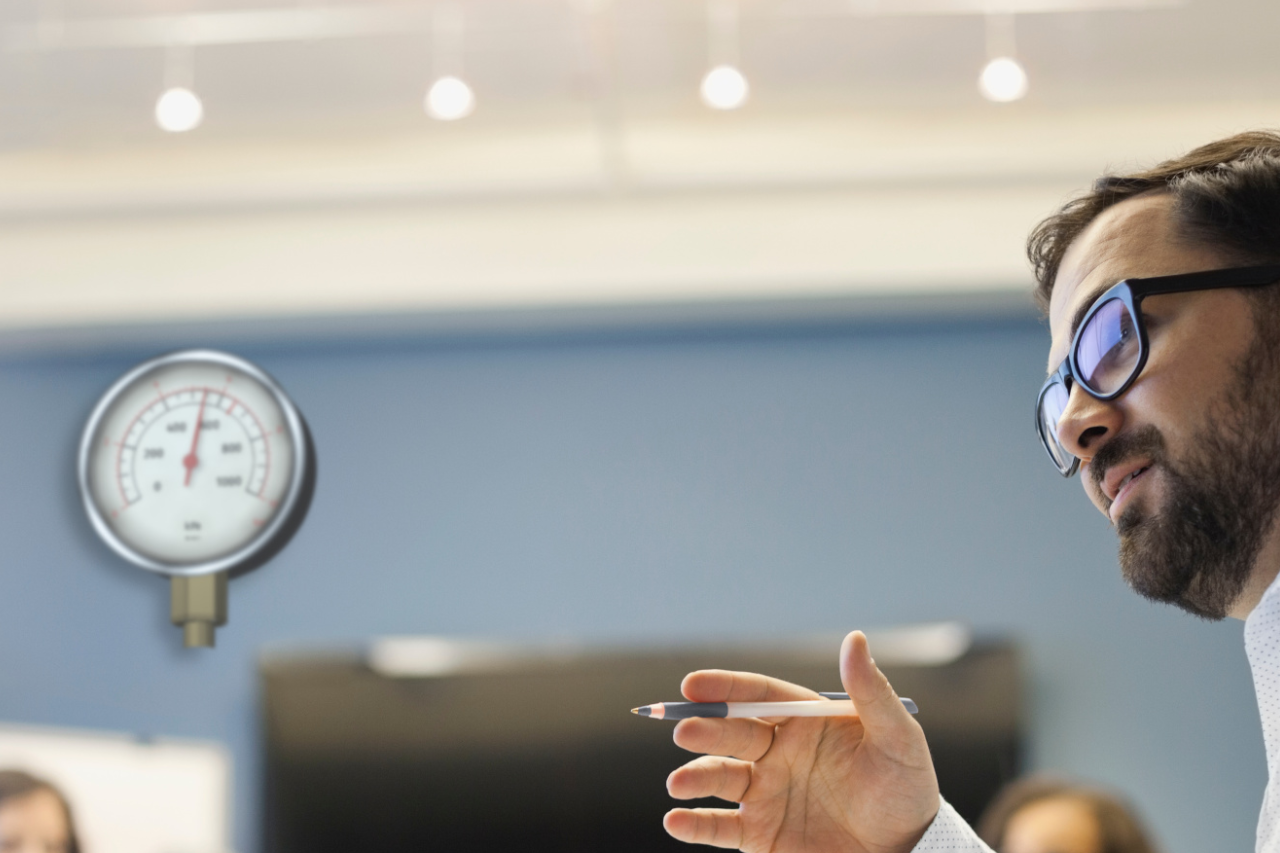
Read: value=550 unit=kPa
